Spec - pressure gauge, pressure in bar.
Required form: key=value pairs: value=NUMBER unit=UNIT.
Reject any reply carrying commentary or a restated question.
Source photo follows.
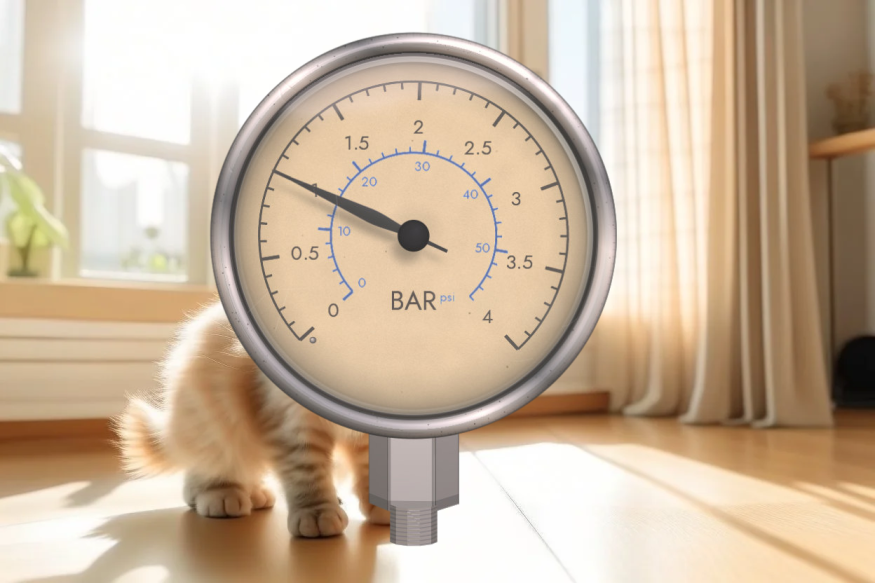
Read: value=1 unit=bar
